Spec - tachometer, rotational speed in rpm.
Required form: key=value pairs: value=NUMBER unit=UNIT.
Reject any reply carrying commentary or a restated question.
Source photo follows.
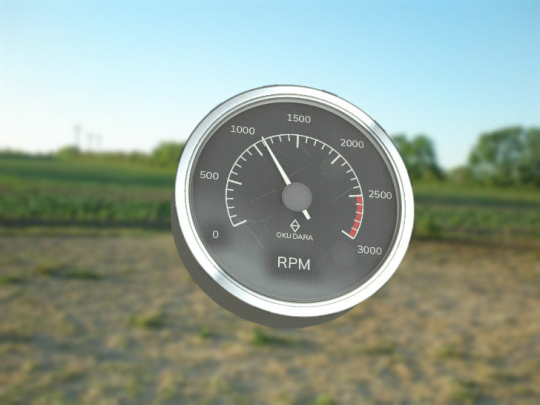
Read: value=1100 unit=rpm
